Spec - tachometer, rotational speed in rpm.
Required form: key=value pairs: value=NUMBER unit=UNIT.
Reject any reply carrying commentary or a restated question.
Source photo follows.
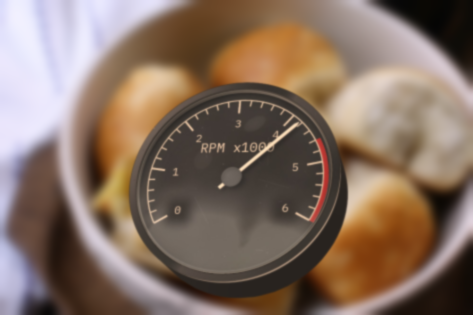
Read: value=4200 unit=rpm
